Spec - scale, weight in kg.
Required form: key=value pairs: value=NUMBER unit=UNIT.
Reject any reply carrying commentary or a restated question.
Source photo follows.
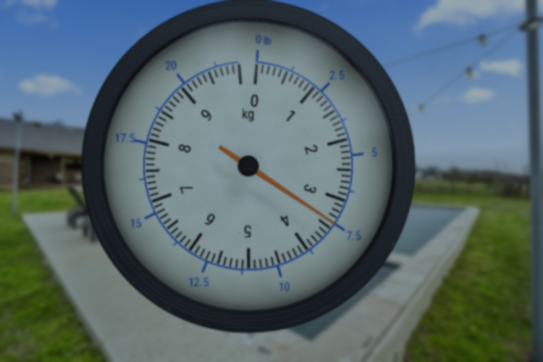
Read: value=3.4 unit=kg
